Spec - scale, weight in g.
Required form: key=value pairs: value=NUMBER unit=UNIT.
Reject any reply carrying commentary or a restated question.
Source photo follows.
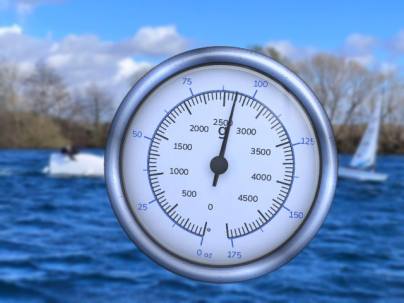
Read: value=2650 unit=g
